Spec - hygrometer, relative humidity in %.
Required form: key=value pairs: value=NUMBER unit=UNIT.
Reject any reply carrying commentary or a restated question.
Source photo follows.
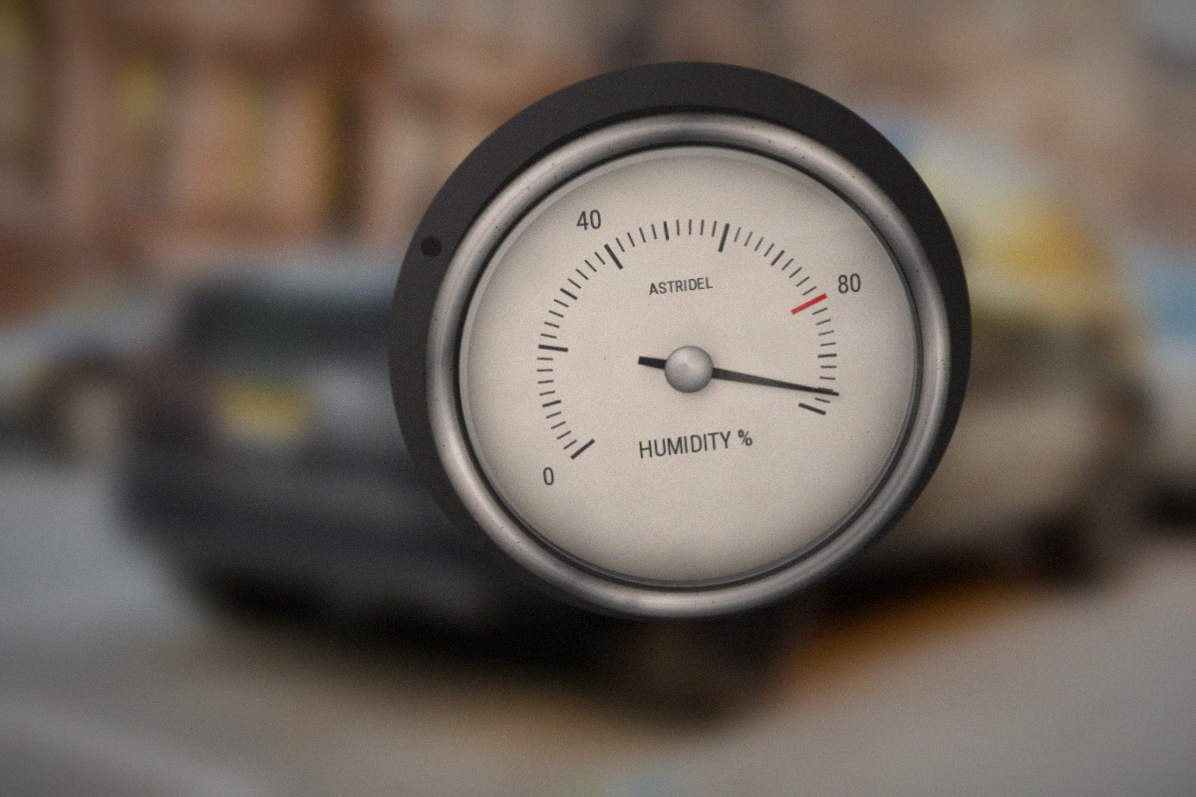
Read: value=96 unit=%
